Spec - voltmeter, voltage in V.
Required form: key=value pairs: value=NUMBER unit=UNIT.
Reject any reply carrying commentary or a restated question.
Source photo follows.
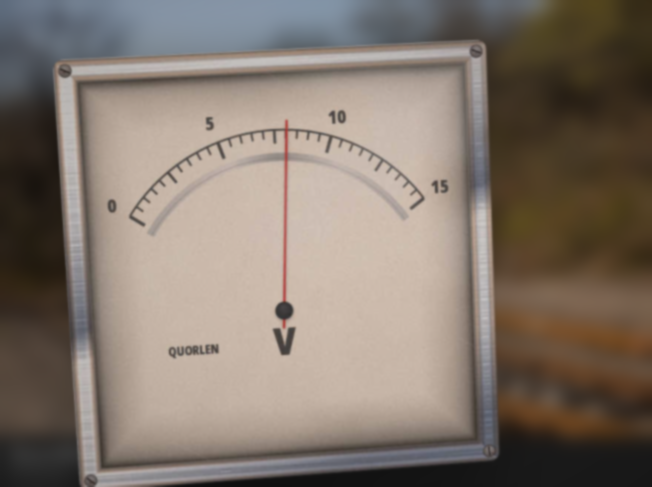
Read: value=8 unit=V
